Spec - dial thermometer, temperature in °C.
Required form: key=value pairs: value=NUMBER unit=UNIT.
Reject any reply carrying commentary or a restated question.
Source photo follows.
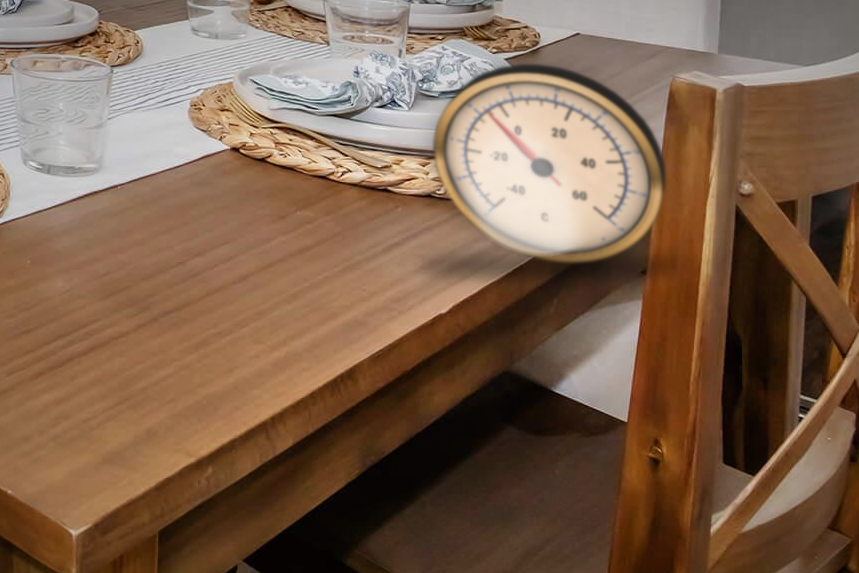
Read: value=-4 unit=°C
